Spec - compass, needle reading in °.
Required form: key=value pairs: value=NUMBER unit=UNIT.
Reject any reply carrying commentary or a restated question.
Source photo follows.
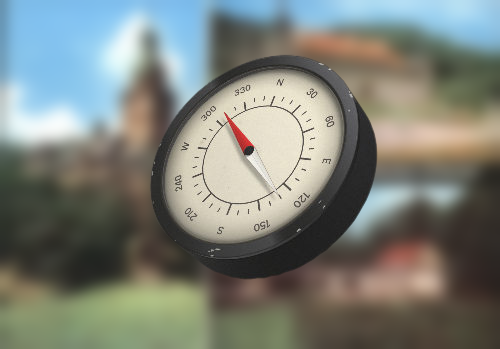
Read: value=310 unit=°
